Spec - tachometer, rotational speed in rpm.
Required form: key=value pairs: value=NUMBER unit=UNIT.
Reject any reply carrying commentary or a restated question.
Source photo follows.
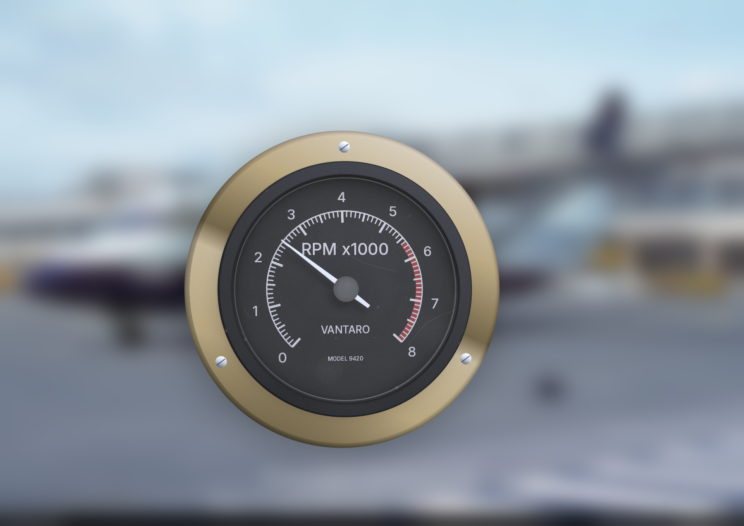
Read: value=2500 unit=rpm
